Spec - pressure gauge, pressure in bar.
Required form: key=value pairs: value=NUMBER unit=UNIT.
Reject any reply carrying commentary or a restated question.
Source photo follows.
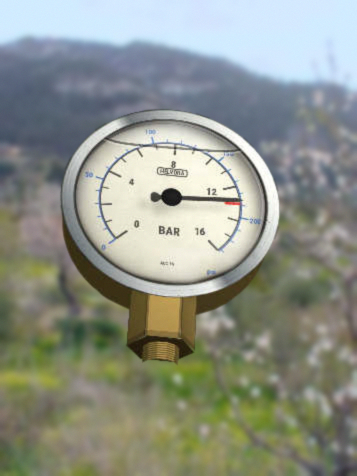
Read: value=13 unit=bar
